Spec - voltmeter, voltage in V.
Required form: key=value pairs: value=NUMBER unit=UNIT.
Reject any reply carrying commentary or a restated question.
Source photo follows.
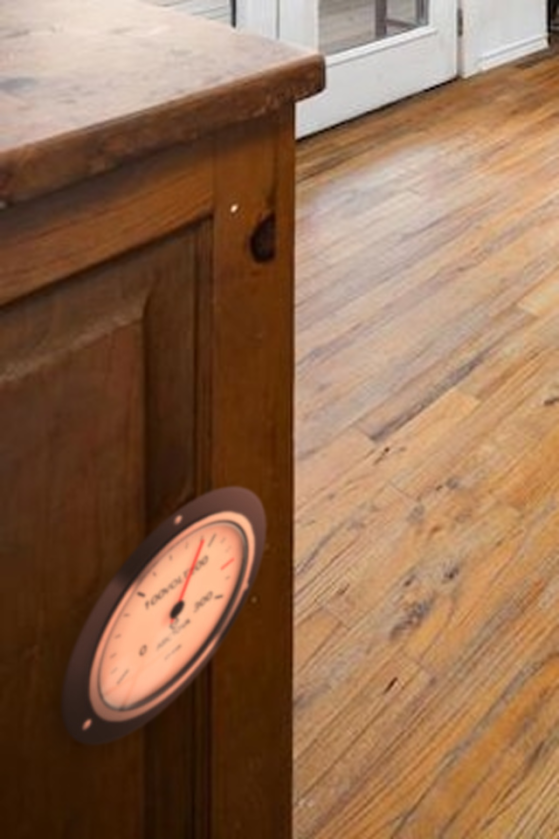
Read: value=180 unit=V
